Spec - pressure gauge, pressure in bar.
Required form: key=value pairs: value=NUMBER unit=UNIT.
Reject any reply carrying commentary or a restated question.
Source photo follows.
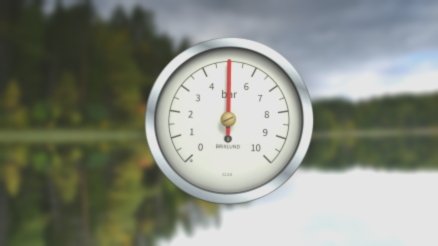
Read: value=5 unit=bar
